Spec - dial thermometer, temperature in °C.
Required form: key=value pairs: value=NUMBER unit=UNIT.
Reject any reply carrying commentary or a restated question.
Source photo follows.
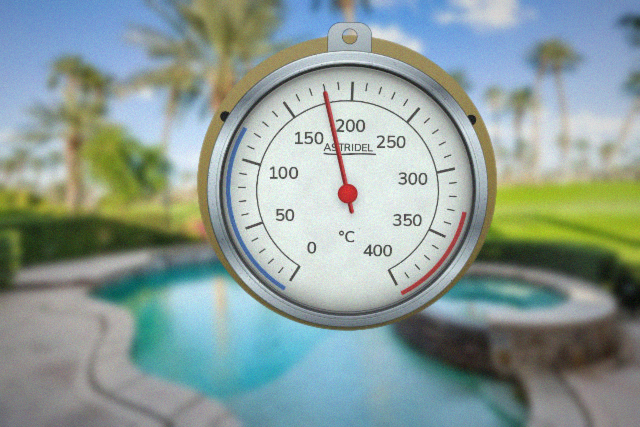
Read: value=180 unit=°C
